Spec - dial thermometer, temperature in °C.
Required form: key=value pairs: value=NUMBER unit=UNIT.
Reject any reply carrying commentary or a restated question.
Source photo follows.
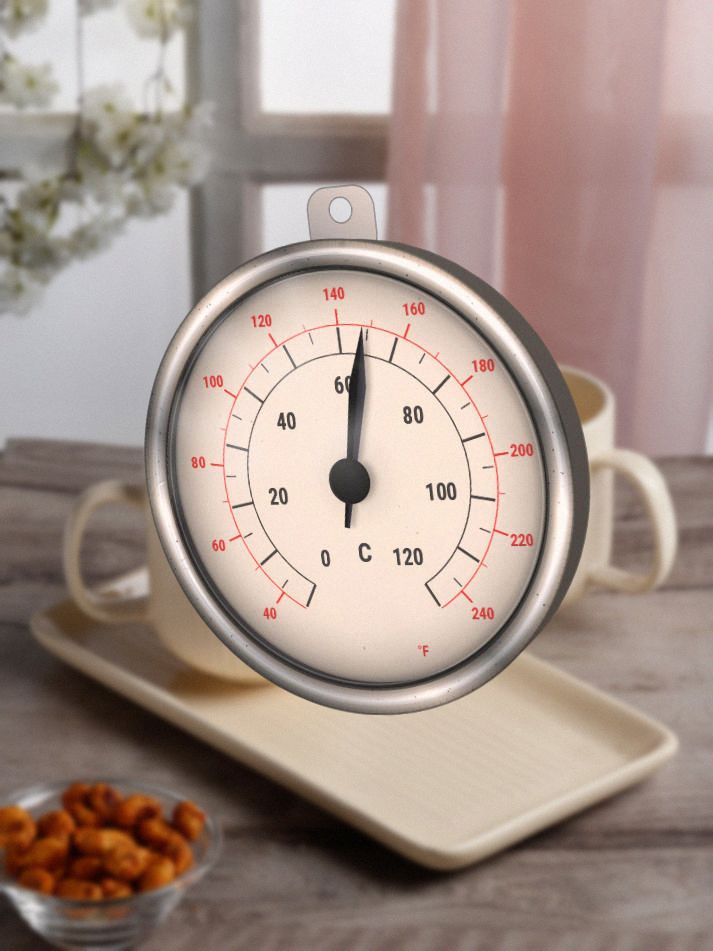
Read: value=65 unit=°C
